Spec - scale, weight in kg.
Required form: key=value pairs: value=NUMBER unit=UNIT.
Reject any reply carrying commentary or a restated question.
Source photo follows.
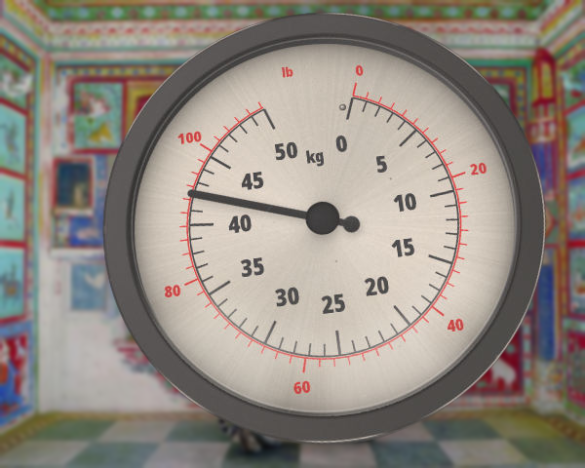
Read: value=42 unit=kg
